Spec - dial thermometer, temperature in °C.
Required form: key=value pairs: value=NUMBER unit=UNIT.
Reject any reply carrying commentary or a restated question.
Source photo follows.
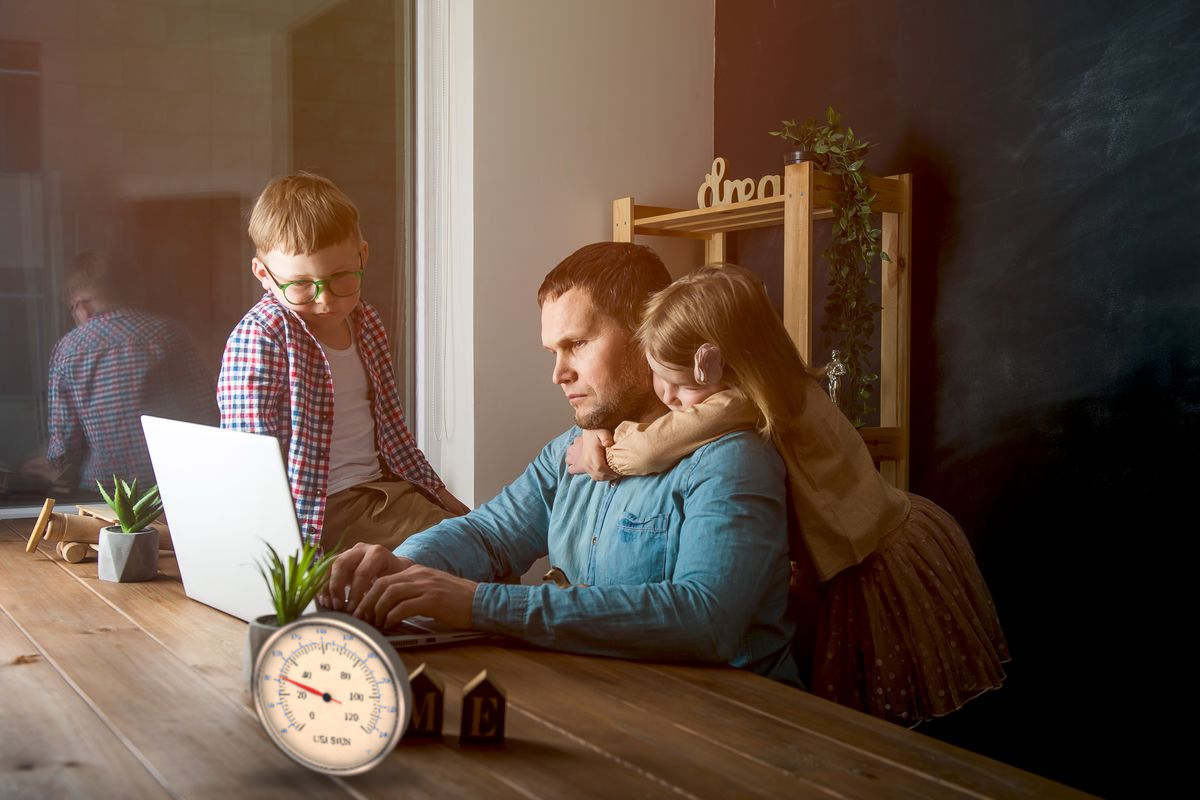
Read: value=30 unit=°C
